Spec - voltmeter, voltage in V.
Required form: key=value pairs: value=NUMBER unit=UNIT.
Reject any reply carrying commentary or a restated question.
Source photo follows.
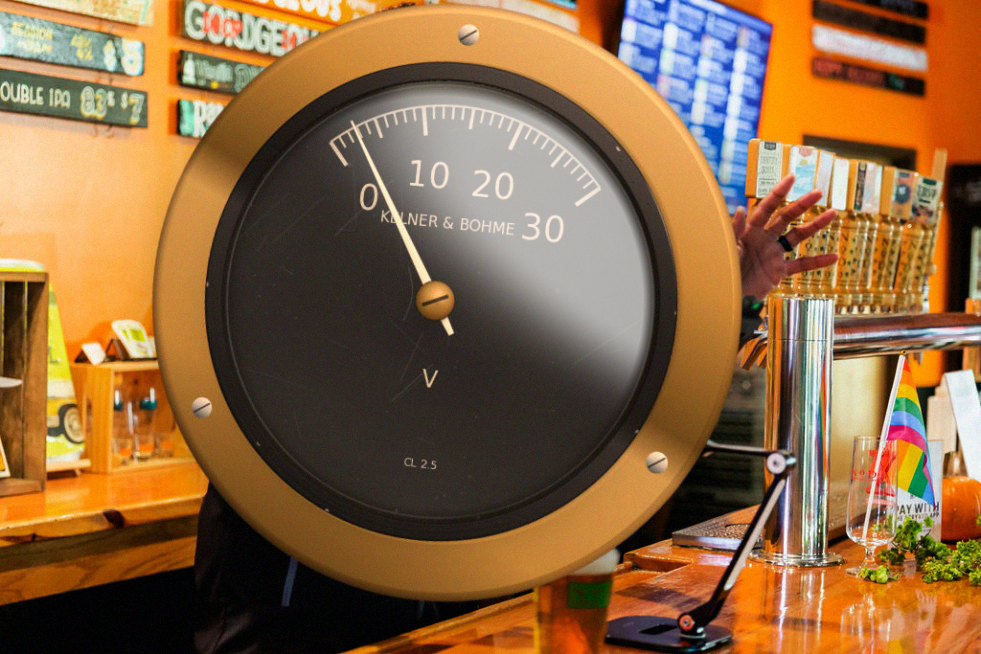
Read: value=3 unit=V
